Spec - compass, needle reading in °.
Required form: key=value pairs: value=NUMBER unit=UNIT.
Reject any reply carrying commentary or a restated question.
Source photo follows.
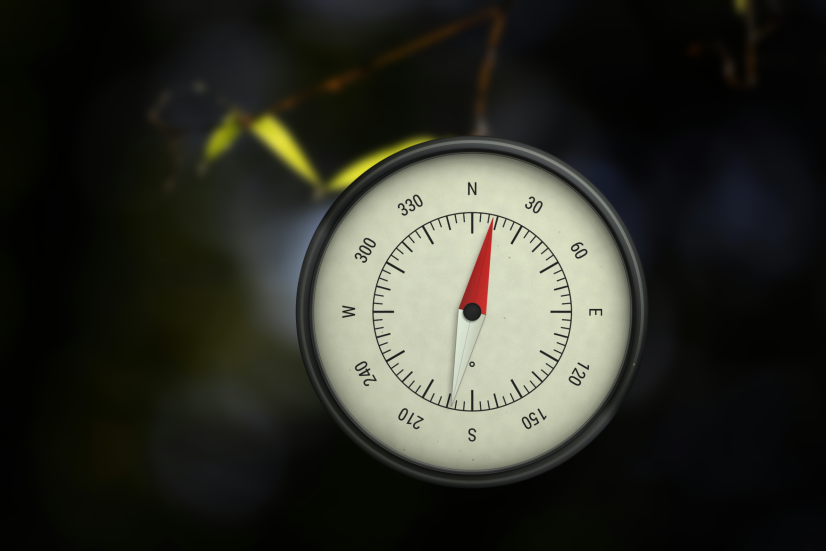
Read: value=12.5 unit=°
